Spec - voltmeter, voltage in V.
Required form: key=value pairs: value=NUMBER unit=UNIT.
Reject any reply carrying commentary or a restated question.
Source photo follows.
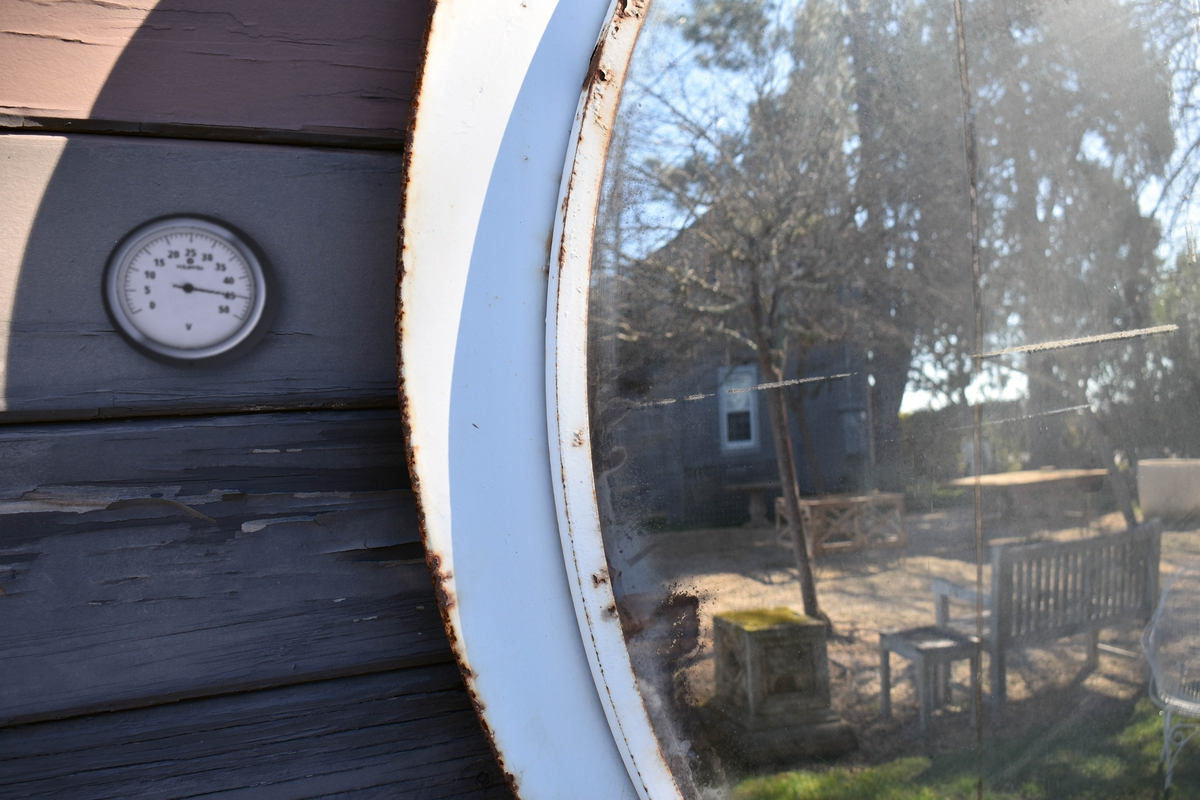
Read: value=45 unit=V
